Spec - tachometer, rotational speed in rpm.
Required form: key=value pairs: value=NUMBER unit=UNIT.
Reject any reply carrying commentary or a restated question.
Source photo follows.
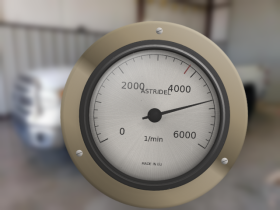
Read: value=4800 unit=rpm
